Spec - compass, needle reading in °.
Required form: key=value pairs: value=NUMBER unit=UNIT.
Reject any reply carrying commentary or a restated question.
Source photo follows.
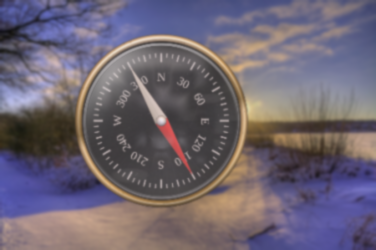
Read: value=150 unit=°
